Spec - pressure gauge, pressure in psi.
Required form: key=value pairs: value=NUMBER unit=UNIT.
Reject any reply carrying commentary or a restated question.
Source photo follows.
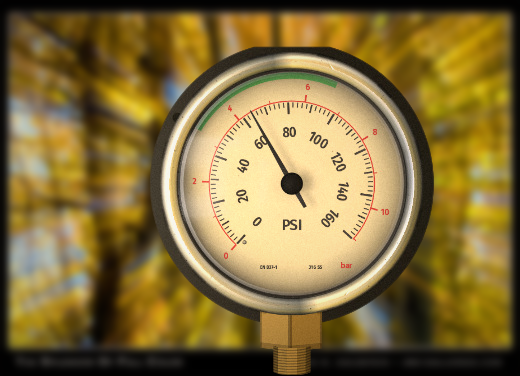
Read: value=64 unit=psi
